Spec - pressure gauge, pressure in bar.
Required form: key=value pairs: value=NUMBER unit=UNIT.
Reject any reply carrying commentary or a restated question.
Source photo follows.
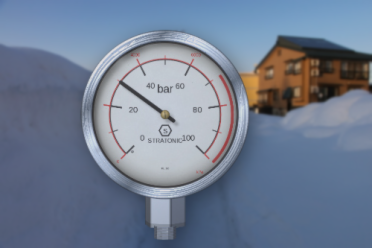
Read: value=30 unit=bar
